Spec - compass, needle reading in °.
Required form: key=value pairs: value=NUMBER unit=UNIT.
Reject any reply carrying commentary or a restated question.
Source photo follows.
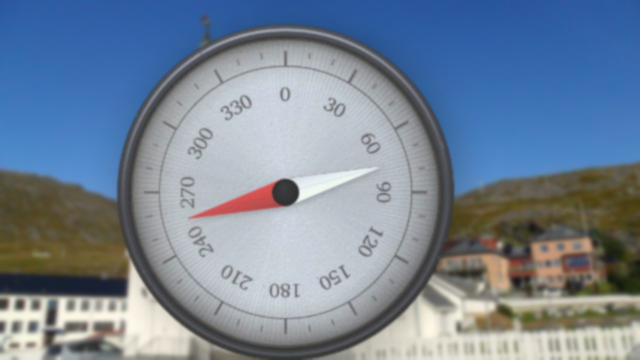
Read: value=255 unit=°
